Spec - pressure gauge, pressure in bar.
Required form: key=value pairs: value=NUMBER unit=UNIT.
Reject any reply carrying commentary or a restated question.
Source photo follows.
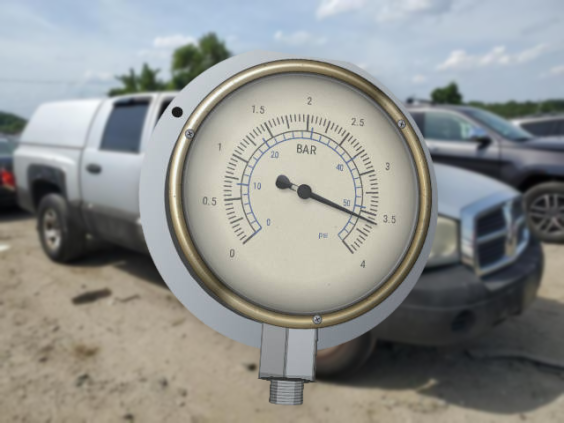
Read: value=3.6 unit=bar
